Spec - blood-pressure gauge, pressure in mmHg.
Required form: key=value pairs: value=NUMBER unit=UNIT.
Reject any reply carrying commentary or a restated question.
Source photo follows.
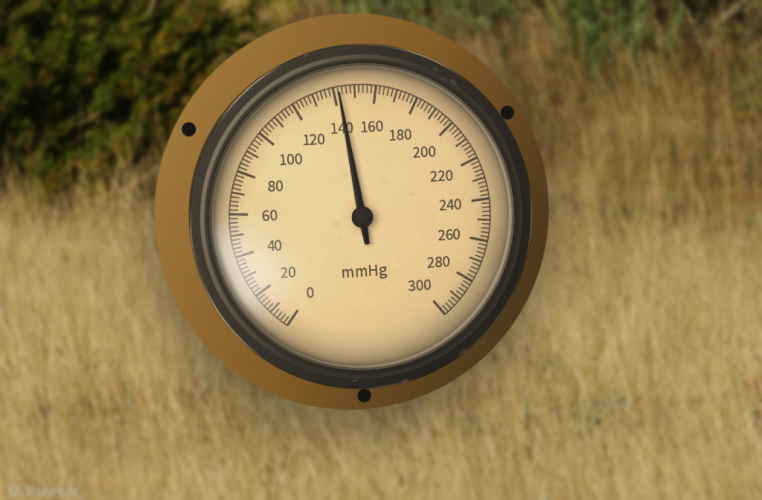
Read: value=142 unit=mmHg
